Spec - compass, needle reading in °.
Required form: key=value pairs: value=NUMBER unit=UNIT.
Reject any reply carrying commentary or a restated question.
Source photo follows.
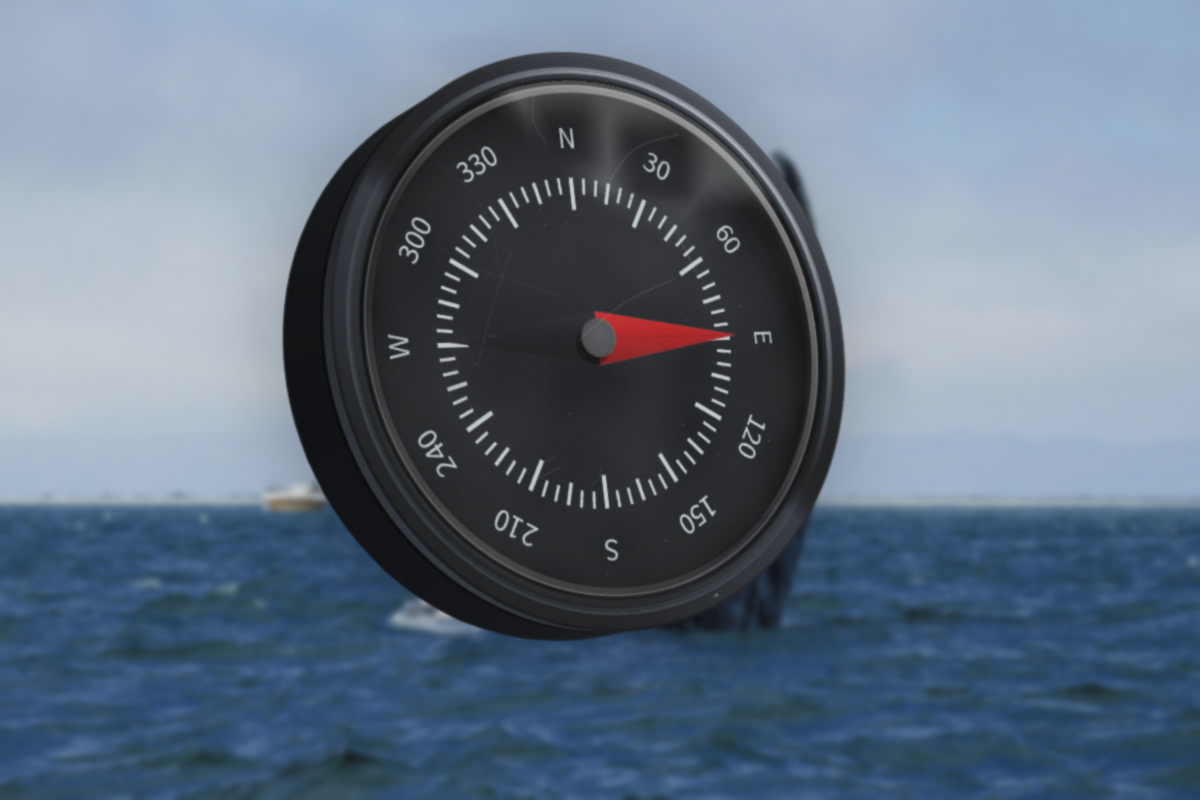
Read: value=90 unit=°
